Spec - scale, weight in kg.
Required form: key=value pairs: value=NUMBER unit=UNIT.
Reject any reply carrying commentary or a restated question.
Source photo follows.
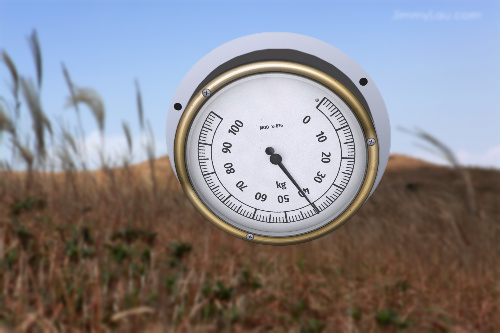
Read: value=40 unit=kg
